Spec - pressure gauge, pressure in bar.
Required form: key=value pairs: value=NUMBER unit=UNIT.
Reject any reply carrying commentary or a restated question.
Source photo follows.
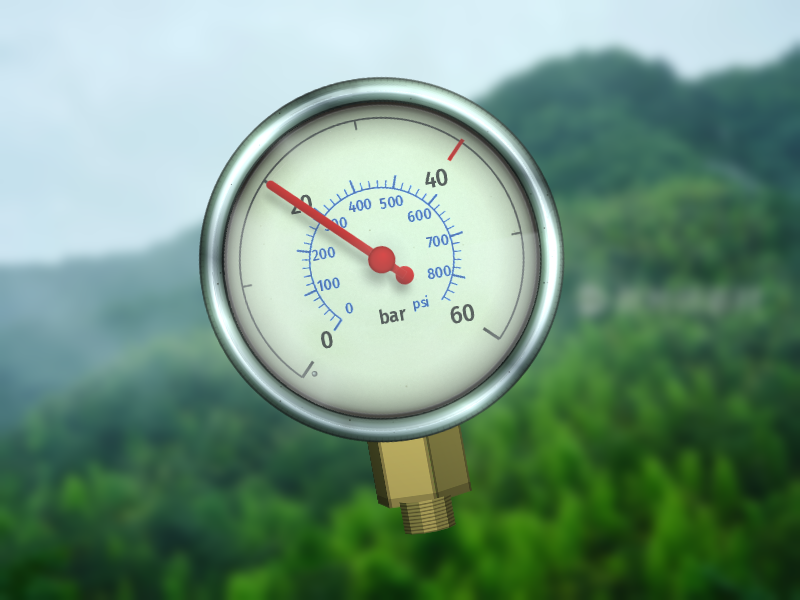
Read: value=20 unit=bar
